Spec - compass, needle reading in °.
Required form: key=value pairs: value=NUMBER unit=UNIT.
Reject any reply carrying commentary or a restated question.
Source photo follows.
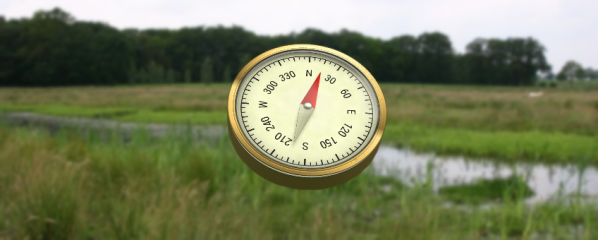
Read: value=15 unit=°
